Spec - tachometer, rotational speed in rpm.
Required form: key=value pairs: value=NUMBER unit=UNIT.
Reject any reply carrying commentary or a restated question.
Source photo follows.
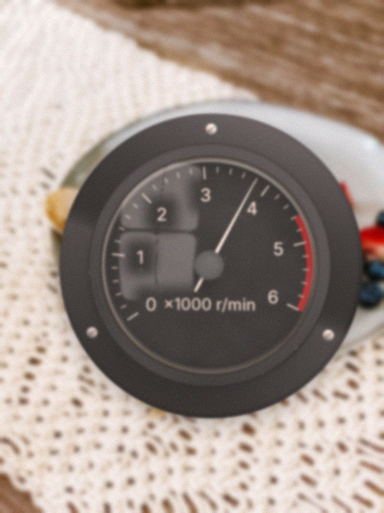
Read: value=3800 unit=rpm
